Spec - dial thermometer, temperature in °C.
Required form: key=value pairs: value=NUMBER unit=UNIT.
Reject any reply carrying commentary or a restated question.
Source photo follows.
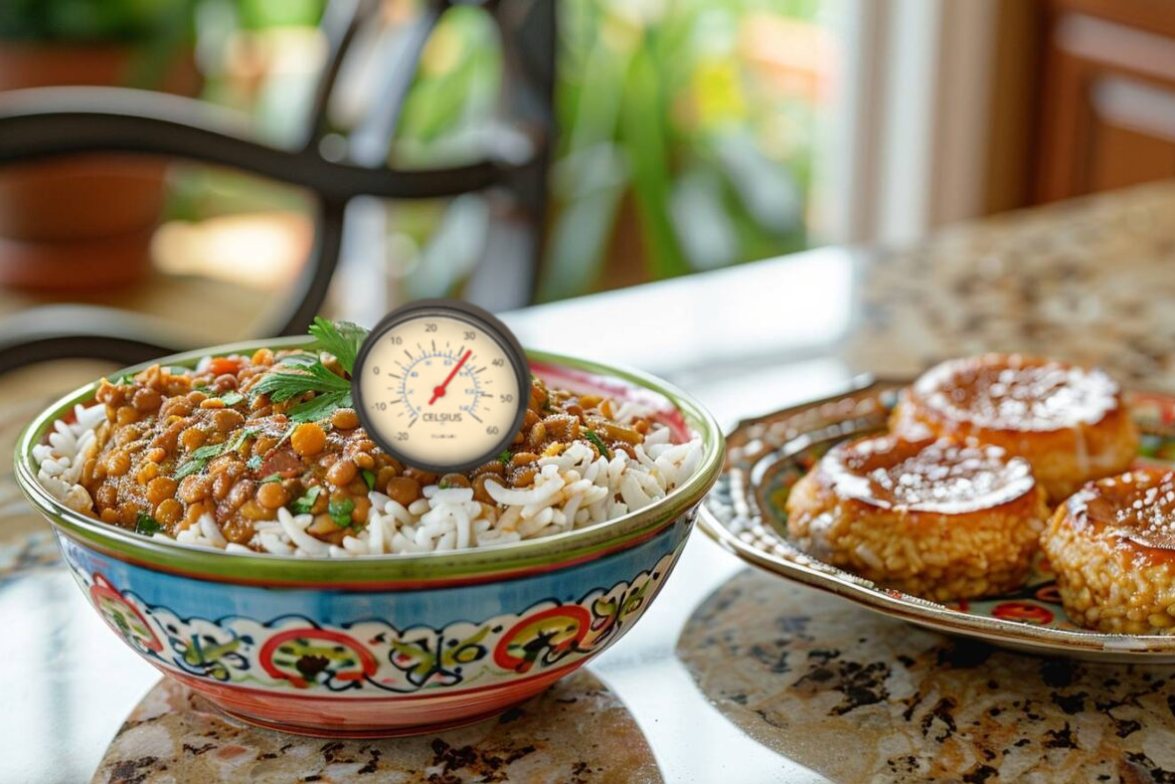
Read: value=32.5 unit=°C
